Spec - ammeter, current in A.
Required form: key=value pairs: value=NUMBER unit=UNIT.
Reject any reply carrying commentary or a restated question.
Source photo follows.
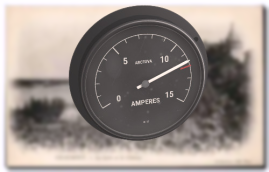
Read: value=11.5 unit=A
